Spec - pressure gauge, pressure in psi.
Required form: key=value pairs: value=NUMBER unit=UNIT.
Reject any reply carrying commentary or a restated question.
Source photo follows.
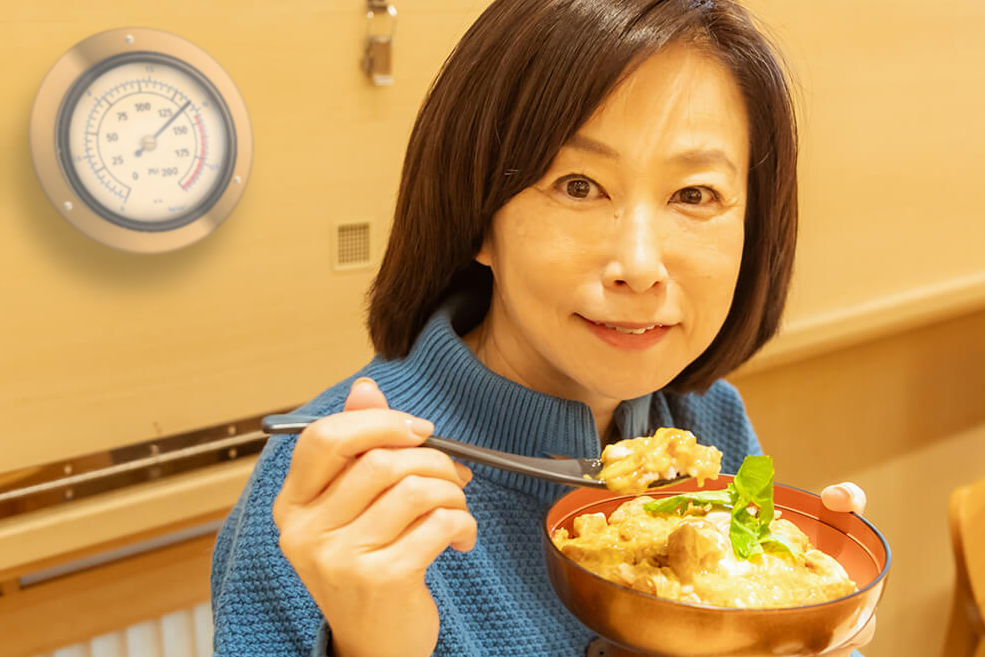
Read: value=135 unit=psi
